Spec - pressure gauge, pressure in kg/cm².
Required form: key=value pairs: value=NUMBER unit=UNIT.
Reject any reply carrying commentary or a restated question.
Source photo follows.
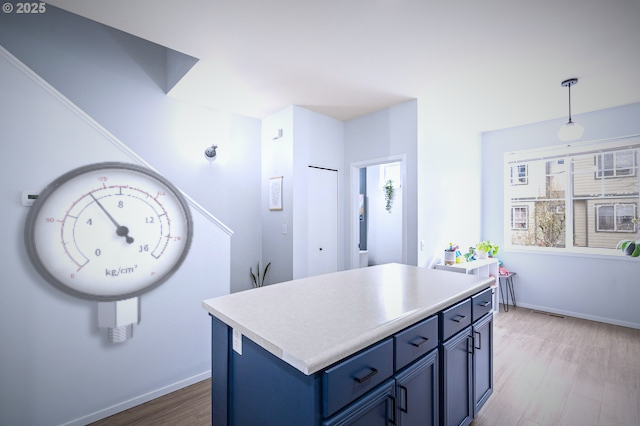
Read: value=6 unit=kg/cm²
